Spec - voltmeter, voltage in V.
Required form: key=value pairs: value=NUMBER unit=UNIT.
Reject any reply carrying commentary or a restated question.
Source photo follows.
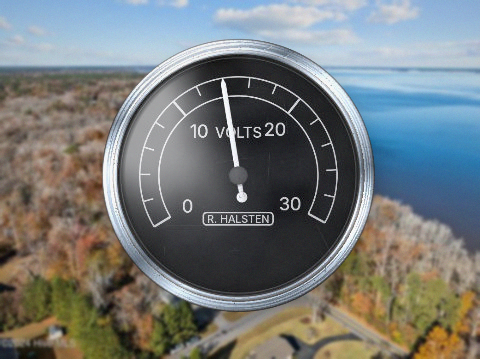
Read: value=14 unit=V
